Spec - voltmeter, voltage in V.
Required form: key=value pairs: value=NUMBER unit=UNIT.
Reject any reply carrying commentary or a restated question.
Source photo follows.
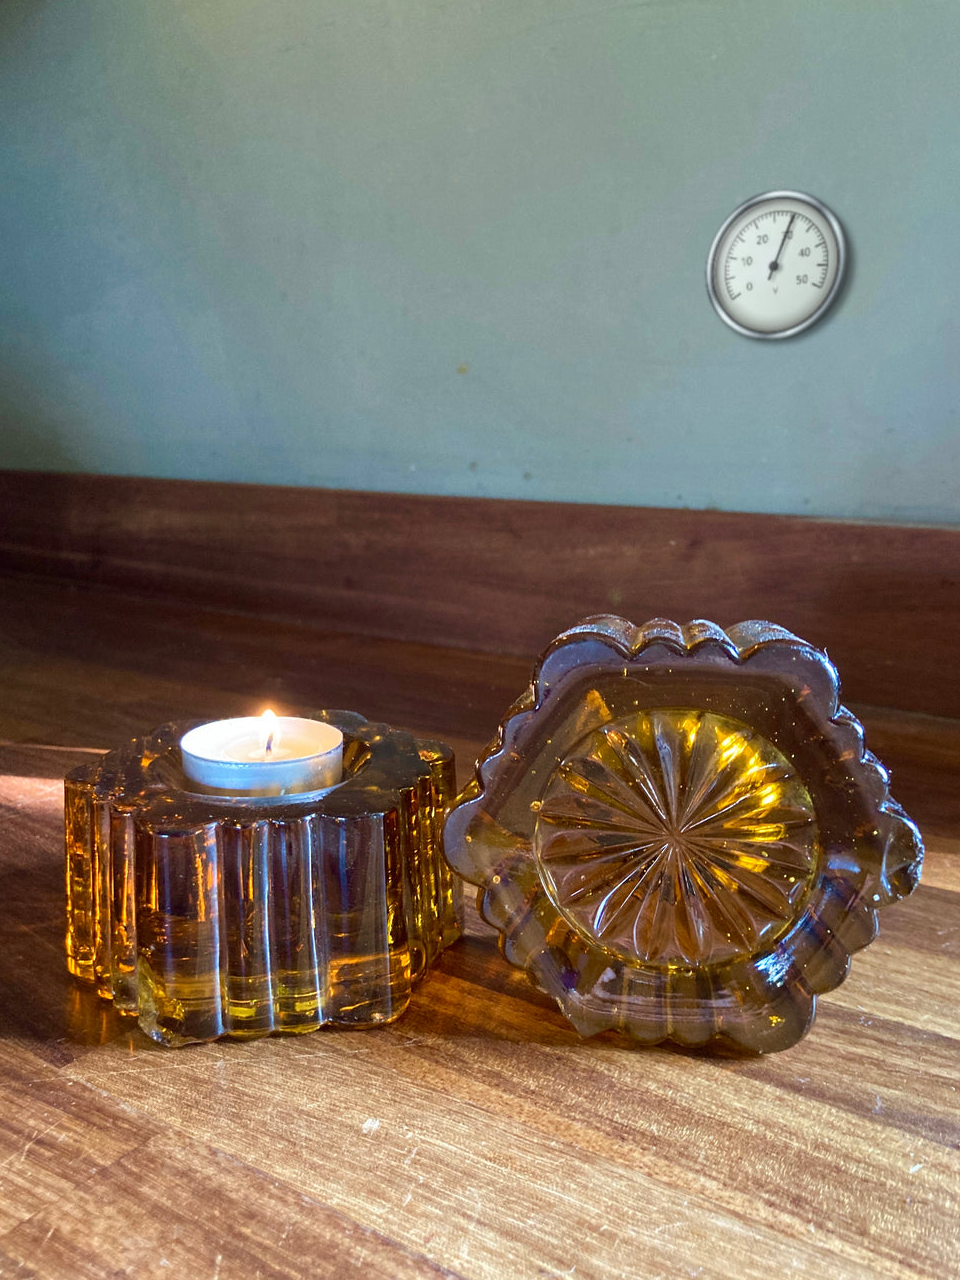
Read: value=30 unit=V
